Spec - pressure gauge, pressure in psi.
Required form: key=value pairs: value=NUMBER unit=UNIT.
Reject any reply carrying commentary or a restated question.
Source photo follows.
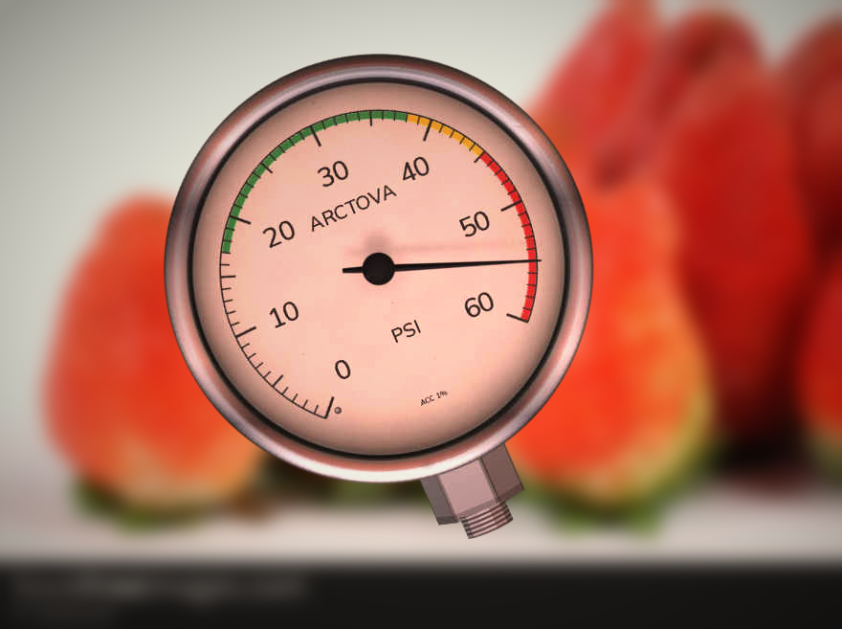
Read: value=55 unit=psi
